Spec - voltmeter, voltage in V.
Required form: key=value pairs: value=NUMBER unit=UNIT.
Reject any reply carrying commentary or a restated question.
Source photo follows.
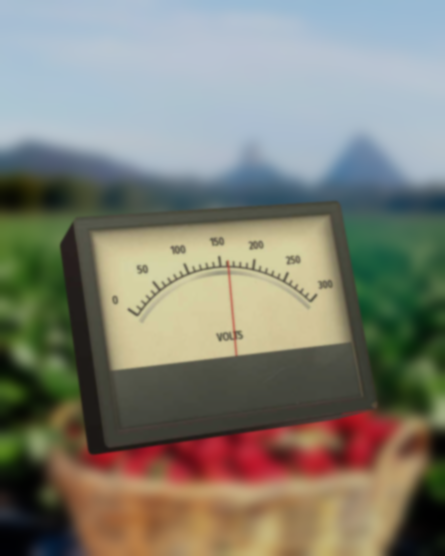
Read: value=160 unit=V
